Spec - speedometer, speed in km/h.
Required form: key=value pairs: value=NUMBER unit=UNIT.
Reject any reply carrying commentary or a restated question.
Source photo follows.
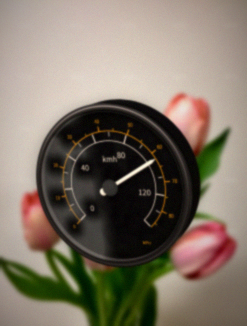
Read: value=100 unit=km/h
